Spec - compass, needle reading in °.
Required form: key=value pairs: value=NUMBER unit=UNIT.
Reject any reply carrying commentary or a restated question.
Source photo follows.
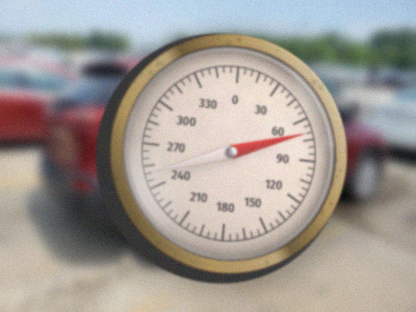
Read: value=70 unit=°
